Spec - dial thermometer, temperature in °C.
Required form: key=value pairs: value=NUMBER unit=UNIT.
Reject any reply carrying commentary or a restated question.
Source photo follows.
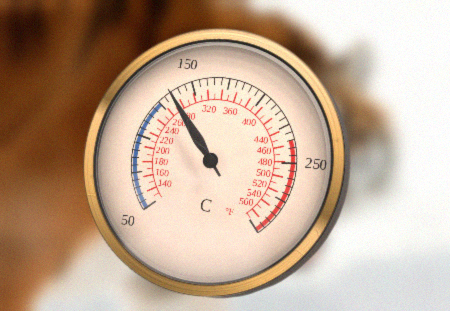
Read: value=135 unit=°C
